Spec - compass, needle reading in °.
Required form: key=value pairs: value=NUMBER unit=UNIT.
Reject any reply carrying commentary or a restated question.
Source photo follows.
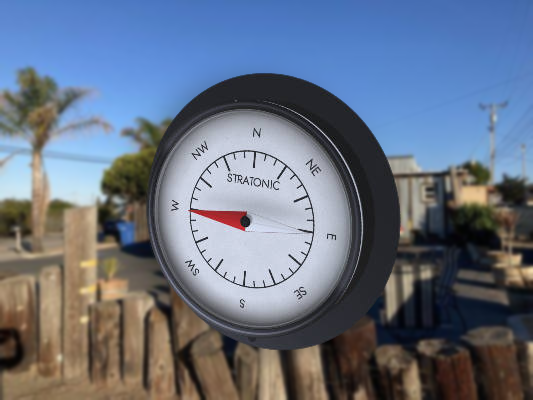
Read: value=270 unit=°
